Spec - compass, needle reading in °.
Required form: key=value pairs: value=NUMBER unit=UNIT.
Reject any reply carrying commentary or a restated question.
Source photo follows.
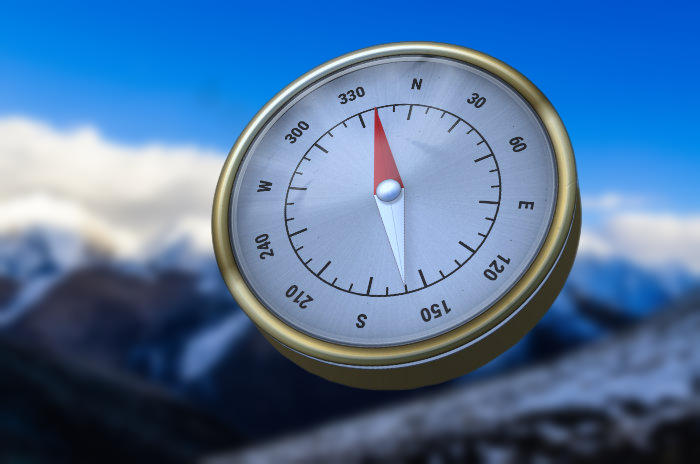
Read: value=340 unit=°
